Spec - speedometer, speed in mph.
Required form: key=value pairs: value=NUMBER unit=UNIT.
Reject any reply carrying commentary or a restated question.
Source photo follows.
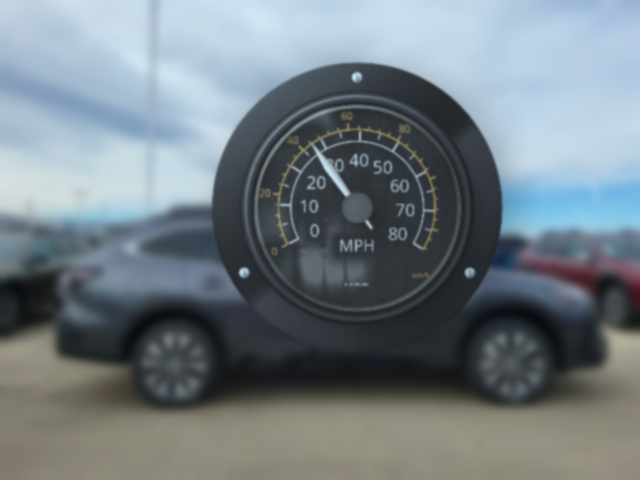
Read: value=27.5 unit=mph
